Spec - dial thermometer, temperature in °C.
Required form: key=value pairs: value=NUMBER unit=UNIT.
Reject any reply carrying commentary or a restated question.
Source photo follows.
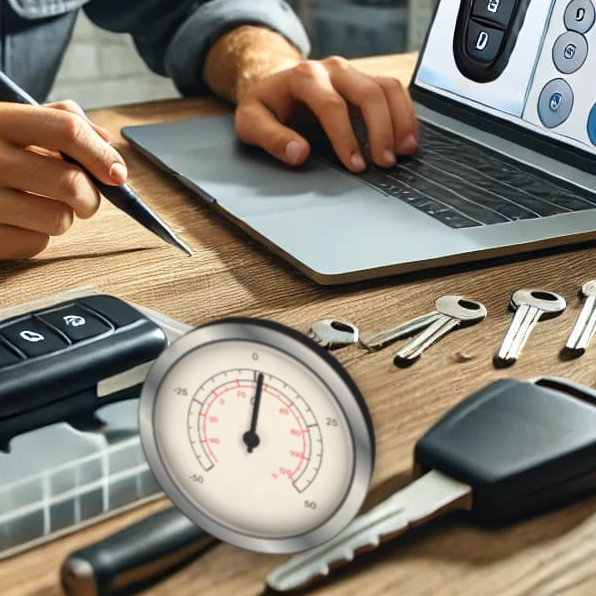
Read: value=2.5 unit=°C
